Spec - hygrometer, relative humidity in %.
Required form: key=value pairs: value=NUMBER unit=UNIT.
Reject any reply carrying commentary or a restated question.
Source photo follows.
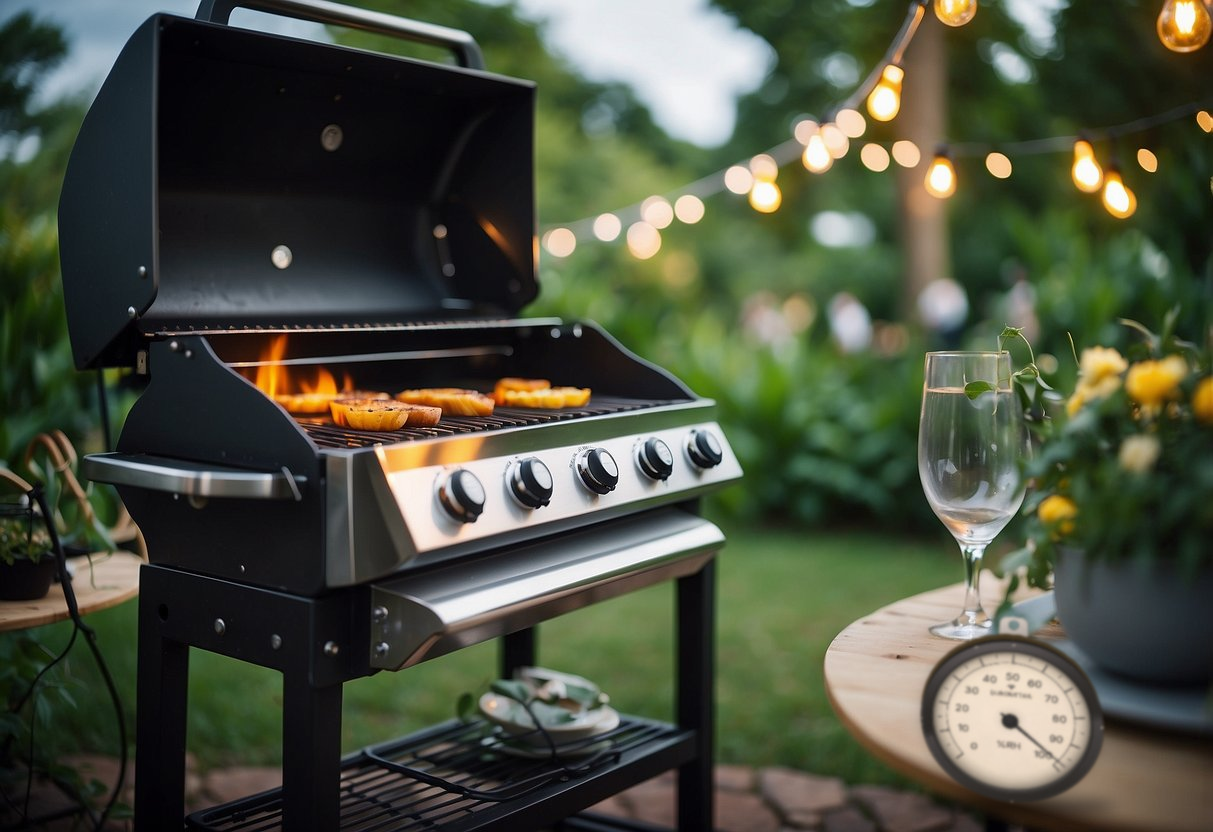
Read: value=97.5 unit=%
